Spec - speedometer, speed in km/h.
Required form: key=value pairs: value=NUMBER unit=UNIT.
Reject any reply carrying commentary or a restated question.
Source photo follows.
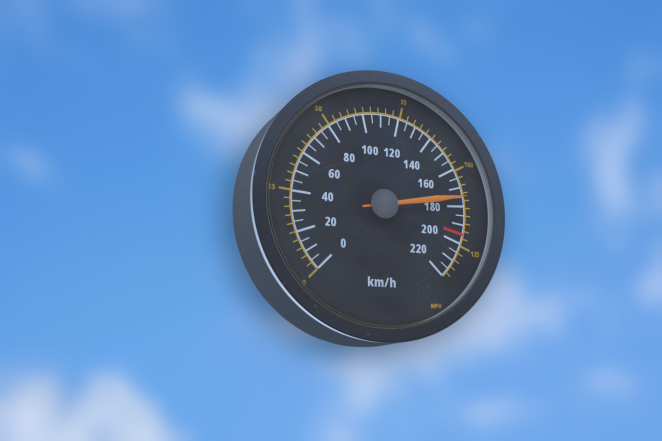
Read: value=175 unit=km/h
